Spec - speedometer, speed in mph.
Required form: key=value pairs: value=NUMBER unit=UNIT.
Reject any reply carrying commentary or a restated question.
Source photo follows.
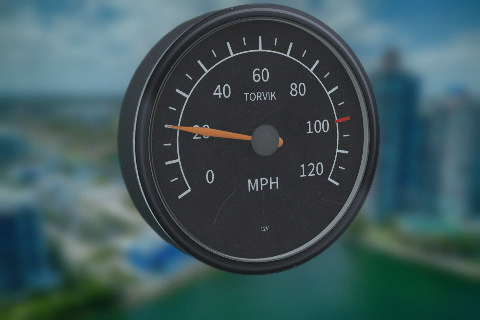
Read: value=20 unit=mph
